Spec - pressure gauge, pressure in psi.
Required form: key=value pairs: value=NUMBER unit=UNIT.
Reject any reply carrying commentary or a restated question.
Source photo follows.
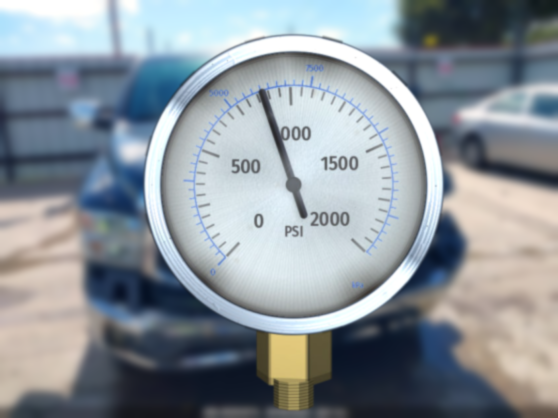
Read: value=875 unit=psi
